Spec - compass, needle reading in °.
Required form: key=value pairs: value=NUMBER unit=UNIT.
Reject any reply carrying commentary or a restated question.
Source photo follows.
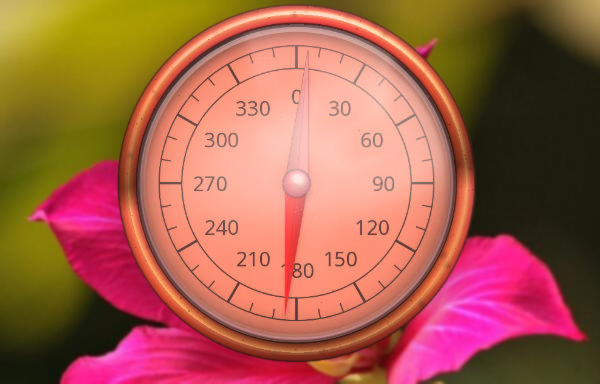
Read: value=185 unit=°
